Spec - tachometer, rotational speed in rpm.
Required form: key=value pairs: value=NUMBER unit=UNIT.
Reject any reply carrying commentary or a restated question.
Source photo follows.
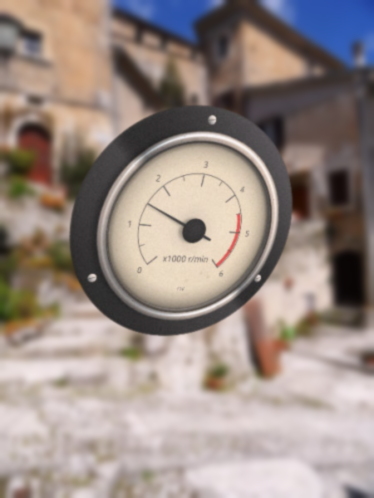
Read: value=1500 unit=rpm
